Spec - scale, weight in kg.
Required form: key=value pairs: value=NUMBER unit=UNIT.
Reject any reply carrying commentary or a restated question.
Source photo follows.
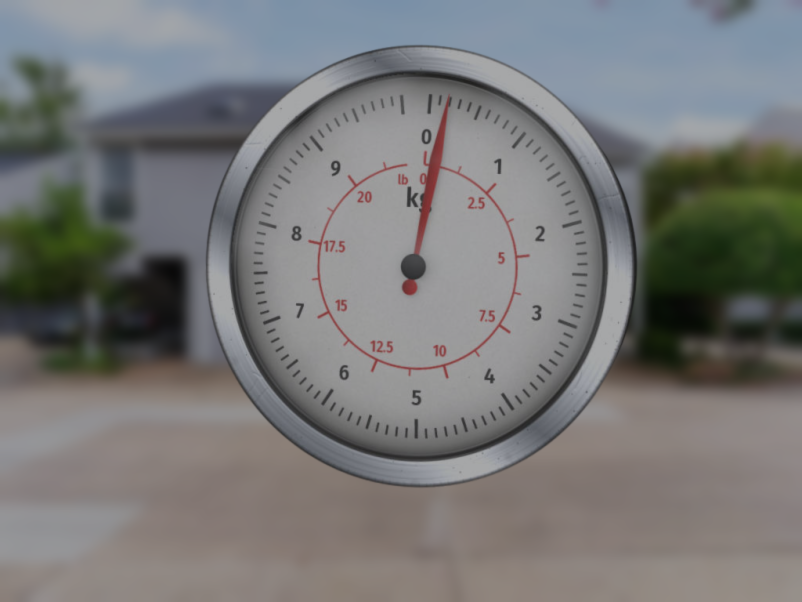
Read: value=0.2 unit=kg
